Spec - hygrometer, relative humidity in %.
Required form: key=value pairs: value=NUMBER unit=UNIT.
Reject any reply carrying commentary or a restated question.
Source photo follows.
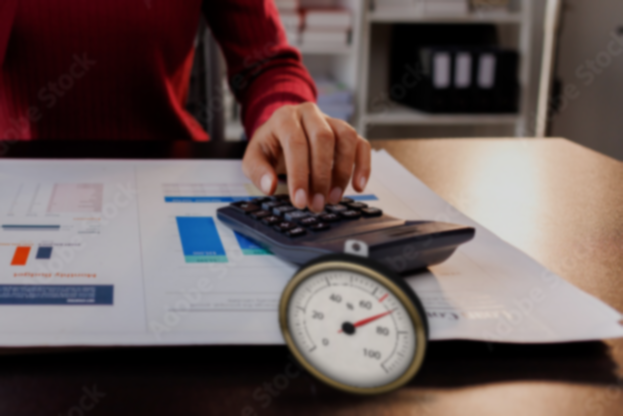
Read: value=70 unit=%
